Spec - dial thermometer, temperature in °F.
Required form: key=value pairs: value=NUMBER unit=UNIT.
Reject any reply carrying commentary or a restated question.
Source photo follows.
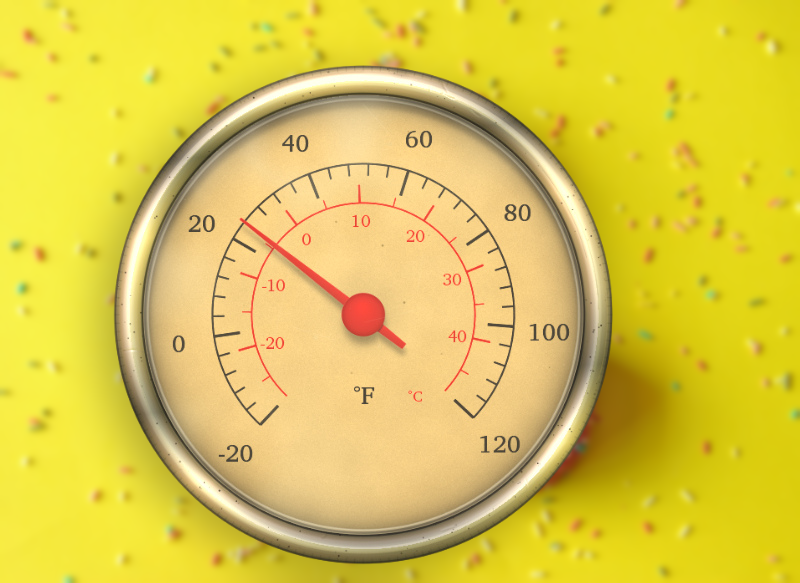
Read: value=24 unit=°F
